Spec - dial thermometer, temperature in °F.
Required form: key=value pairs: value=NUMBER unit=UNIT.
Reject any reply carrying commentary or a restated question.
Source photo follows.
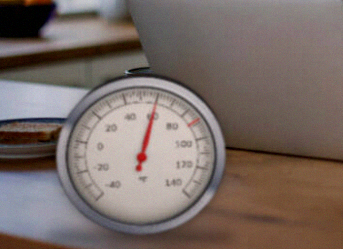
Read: value=60 unit=°F
